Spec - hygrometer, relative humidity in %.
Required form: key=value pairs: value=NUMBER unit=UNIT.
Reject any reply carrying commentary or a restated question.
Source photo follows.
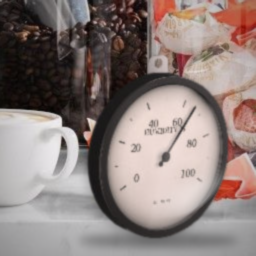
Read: value=65 unit=%
